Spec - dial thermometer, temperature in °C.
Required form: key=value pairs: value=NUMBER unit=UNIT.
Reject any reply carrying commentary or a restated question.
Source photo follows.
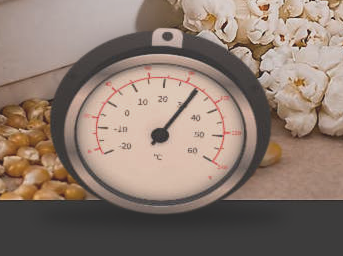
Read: value=30 unit=°C
